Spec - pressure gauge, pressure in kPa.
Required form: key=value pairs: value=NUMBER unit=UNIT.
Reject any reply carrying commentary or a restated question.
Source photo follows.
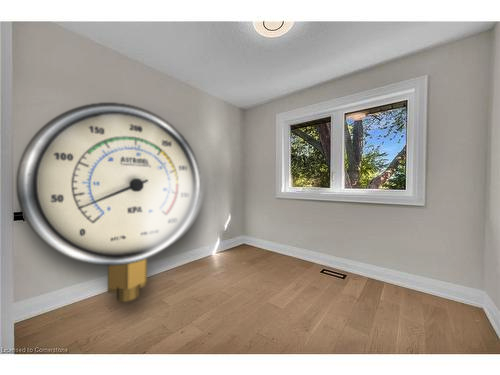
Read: value=30 unit=kPa
